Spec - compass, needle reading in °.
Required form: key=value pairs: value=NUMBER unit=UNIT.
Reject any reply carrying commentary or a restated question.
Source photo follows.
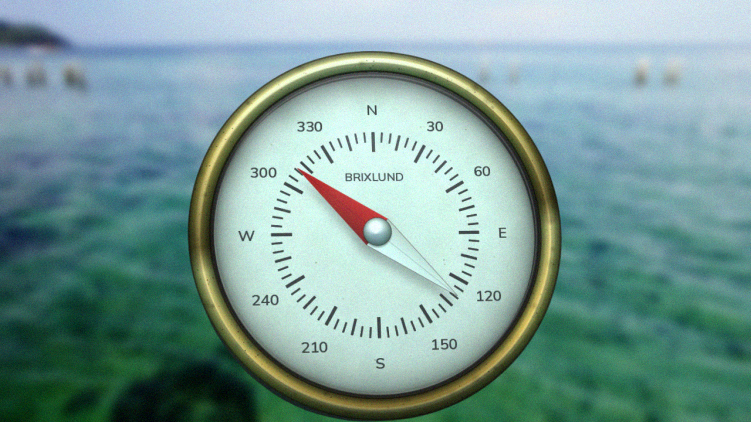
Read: value=310 unit=°
